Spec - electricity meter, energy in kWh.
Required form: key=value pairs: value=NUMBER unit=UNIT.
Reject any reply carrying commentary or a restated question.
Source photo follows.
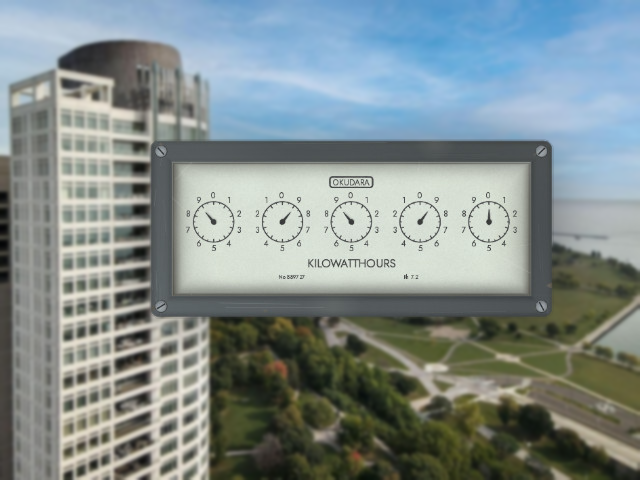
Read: value=88890 unit=kWh
